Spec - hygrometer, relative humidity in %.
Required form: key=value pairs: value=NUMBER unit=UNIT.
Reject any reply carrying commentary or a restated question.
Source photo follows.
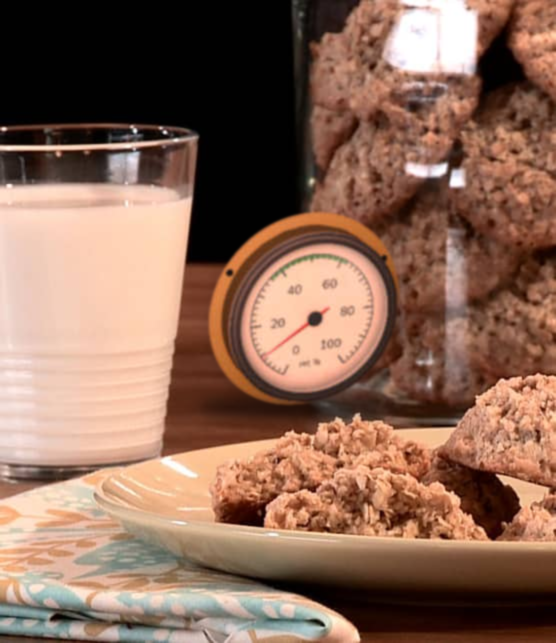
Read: value=10 unit=%
